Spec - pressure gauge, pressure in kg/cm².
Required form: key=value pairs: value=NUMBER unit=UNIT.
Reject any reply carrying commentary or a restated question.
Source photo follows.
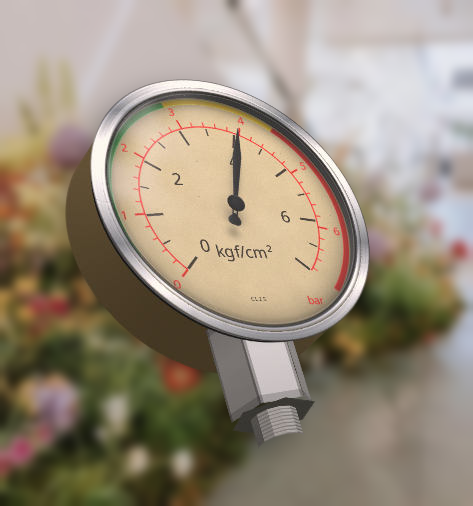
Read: value=4 unit=kg/cm²
